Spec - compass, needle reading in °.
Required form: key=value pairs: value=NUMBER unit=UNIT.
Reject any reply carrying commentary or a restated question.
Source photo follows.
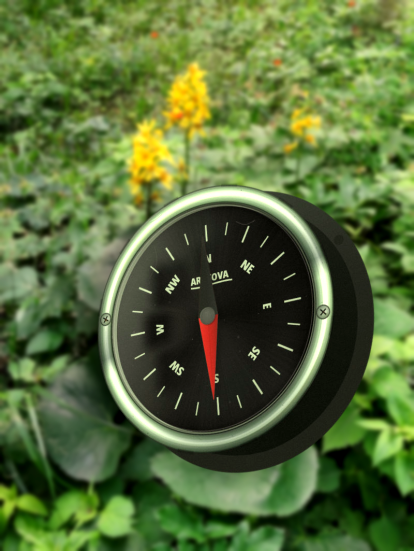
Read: value=180 unit=°
